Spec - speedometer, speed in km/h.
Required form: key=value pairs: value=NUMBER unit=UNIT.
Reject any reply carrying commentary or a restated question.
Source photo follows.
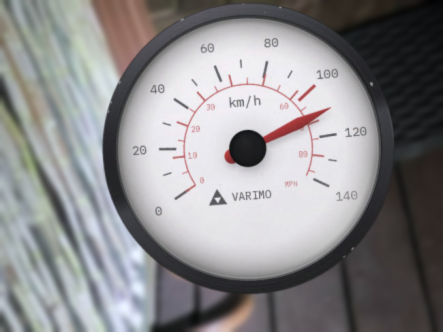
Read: value=110 unit=km/h
